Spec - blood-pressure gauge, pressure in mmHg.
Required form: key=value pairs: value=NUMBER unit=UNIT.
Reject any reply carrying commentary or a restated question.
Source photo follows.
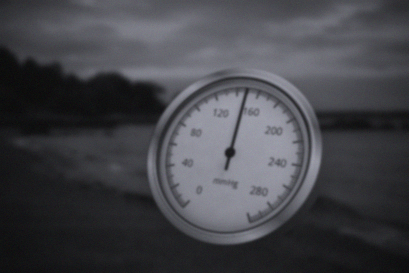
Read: value=150 unit=mmHg
